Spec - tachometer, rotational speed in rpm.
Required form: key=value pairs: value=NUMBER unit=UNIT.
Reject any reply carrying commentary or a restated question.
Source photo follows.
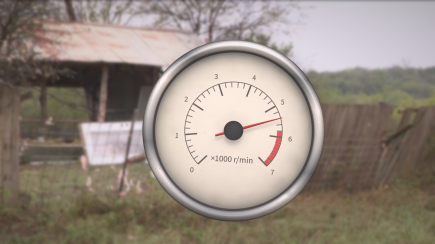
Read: value=5400 unit=rpm
